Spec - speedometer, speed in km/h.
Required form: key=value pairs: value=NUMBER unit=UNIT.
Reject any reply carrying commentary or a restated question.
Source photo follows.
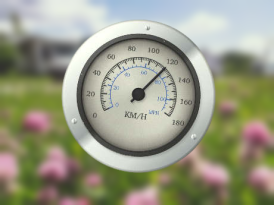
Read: value=120 unit=km/h
